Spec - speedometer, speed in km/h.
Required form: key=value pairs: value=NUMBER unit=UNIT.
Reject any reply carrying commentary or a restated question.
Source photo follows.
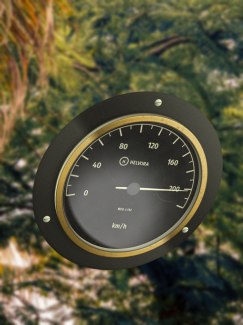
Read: value=200 unit=km/h
